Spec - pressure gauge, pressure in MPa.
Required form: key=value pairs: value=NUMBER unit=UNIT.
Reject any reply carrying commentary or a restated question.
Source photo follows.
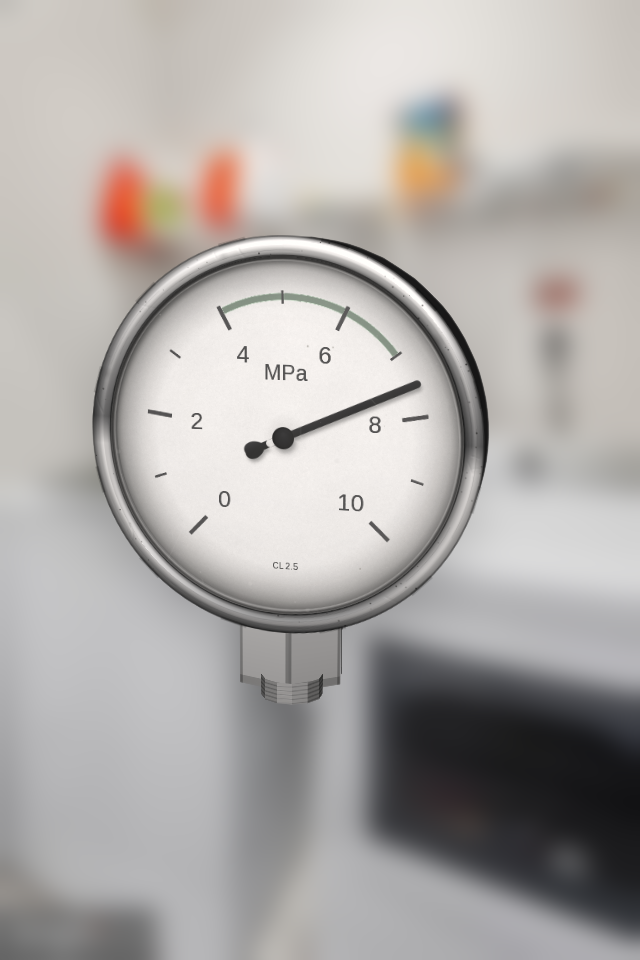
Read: value=7.5 unit=MPa
